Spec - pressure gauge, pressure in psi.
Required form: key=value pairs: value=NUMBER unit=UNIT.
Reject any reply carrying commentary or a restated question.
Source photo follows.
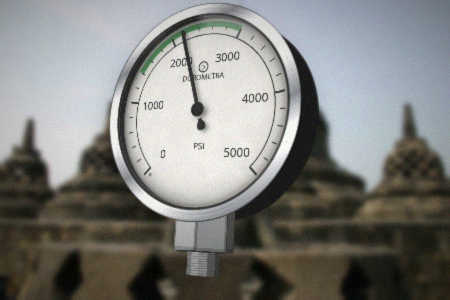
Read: value=2200 unit=psi
